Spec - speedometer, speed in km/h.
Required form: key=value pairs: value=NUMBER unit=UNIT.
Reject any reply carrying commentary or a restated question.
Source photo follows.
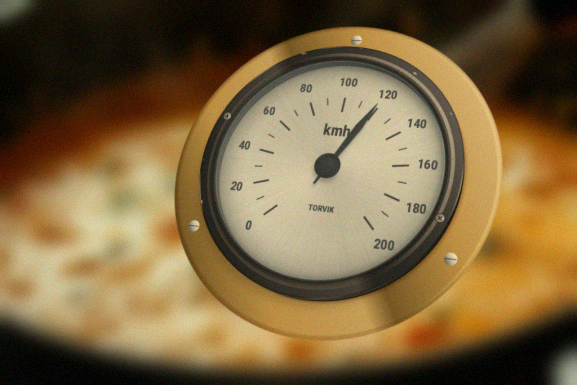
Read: value=120 unit=km/h
